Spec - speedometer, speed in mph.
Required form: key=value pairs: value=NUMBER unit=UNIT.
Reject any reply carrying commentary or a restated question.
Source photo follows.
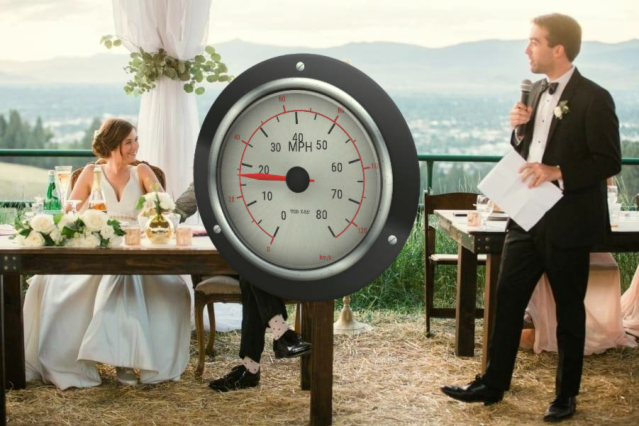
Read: value=17.5 unit=mph
